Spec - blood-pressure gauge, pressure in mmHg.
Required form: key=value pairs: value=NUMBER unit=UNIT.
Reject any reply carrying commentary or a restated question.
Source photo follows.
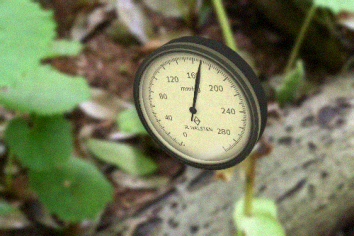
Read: value=170 unit=mmHg
